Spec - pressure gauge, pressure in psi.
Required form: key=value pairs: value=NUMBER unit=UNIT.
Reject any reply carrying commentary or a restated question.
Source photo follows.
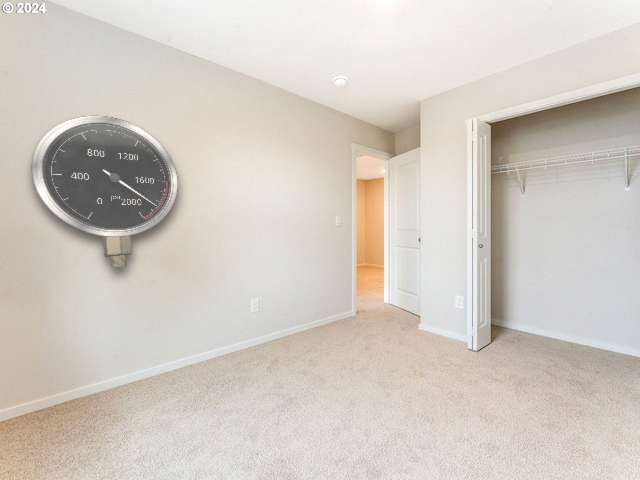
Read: value=1850 unit=psi
